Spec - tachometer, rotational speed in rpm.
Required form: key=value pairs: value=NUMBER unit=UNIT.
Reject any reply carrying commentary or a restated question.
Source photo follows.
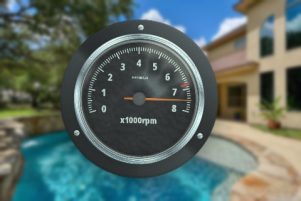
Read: value=7500 unit=rpm
